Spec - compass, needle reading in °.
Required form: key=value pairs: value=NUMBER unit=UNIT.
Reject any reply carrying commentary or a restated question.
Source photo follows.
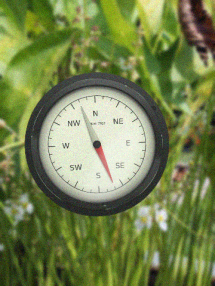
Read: value=160 unit=°
